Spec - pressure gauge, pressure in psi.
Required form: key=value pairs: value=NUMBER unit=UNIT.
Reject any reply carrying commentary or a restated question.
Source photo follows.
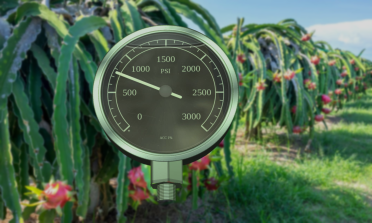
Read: value=750 unit=psi
